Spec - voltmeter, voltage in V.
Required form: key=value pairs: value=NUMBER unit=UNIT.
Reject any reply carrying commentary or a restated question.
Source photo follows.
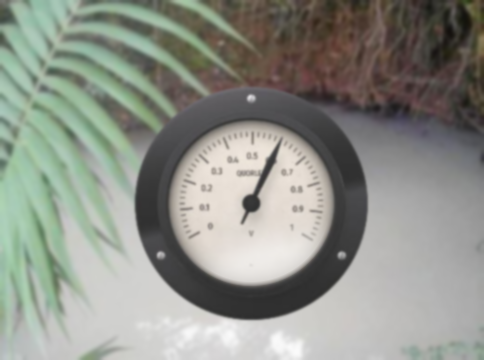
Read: value=0.6 unit=V
